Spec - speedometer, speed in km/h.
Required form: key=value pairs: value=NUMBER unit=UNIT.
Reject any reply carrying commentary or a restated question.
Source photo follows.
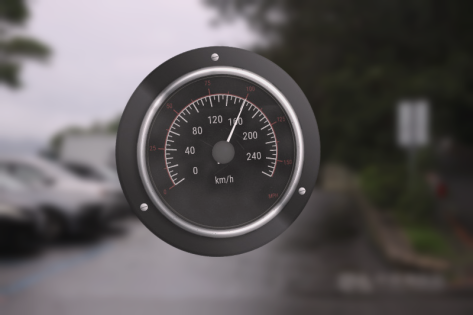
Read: value=160 unit=km/h
